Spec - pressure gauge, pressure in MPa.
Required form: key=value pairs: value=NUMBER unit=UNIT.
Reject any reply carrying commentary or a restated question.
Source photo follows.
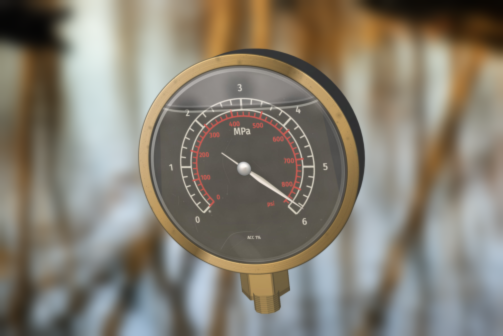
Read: value=5.8 unit=MPa
